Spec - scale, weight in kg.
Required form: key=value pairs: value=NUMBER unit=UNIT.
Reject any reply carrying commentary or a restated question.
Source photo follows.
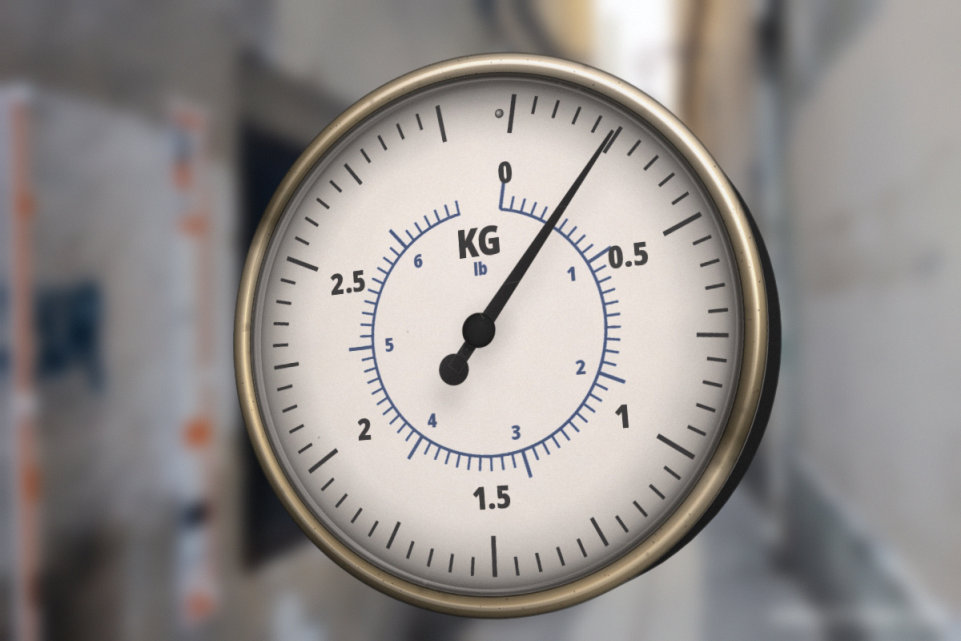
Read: value=0.25 unit=kg
